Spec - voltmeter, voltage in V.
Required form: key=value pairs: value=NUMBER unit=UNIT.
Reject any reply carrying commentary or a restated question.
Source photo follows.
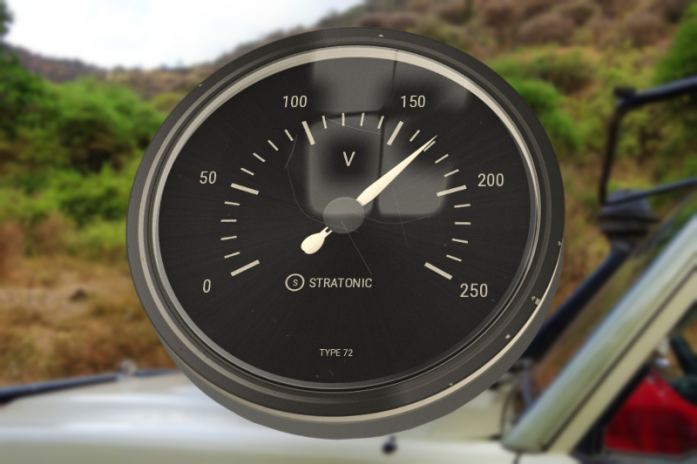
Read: value=170 unit=V
